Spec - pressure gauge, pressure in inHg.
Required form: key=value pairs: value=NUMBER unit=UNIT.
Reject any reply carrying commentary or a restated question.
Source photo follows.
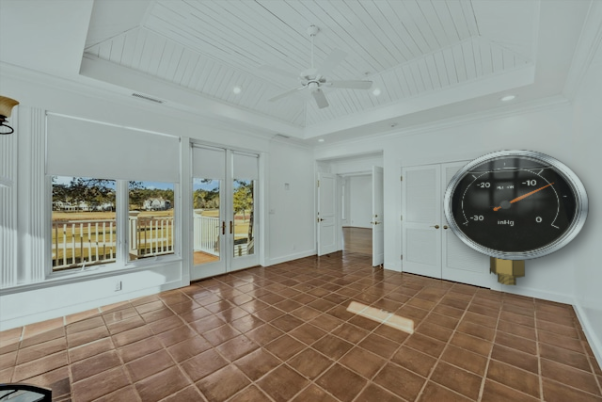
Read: value=-7.5 unit=inHg
